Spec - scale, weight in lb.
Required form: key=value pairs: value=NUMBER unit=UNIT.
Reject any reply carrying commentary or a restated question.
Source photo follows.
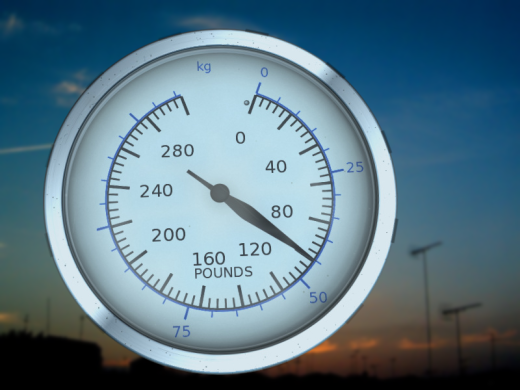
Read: value=100 unit=lb
